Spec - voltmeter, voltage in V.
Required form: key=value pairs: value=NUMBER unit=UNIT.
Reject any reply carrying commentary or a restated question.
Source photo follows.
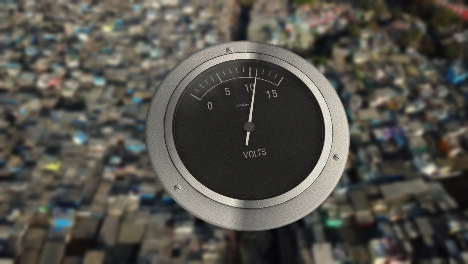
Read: value=11 unit=V
